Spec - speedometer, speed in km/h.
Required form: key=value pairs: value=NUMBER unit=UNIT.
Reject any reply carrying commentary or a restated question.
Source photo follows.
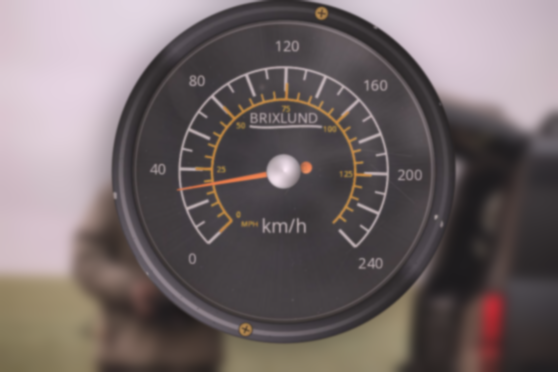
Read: value=30 unit=km/h
